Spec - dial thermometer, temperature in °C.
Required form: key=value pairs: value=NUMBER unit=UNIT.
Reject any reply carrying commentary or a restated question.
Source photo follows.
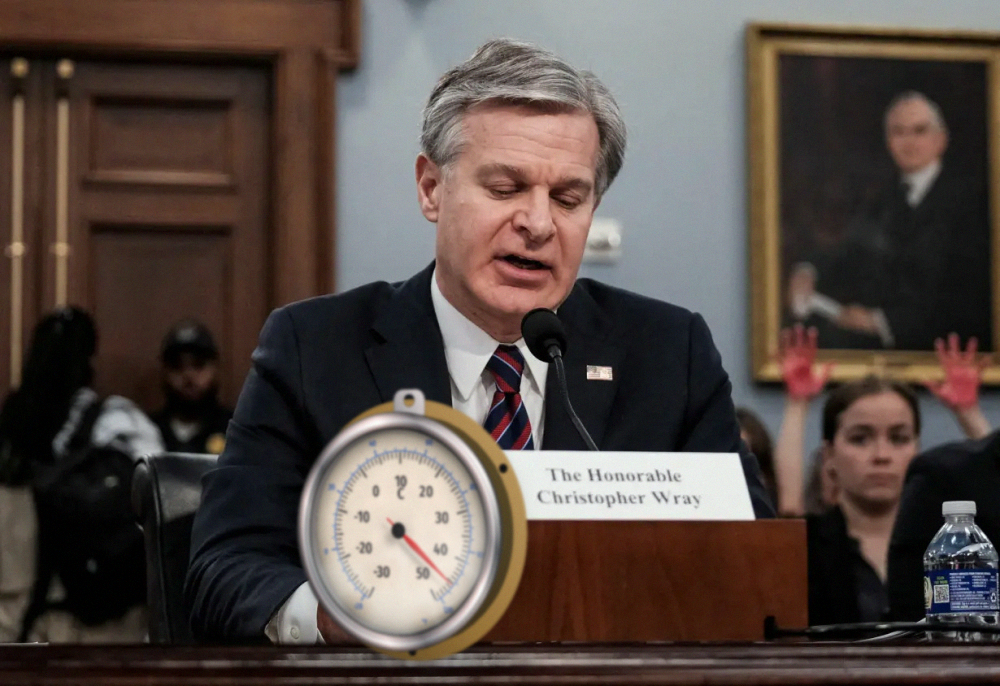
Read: value=45 unit=°C
